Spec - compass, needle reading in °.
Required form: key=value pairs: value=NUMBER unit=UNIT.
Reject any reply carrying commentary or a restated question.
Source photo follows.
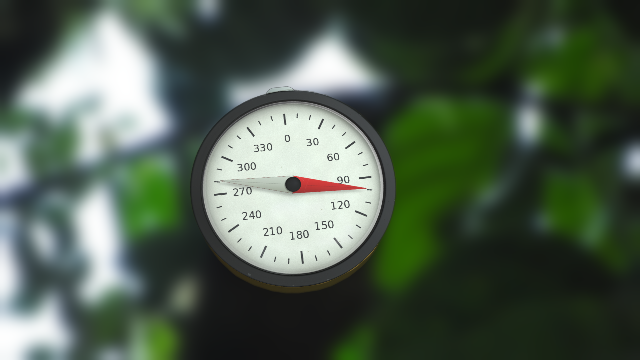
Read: value=100 unit=°
